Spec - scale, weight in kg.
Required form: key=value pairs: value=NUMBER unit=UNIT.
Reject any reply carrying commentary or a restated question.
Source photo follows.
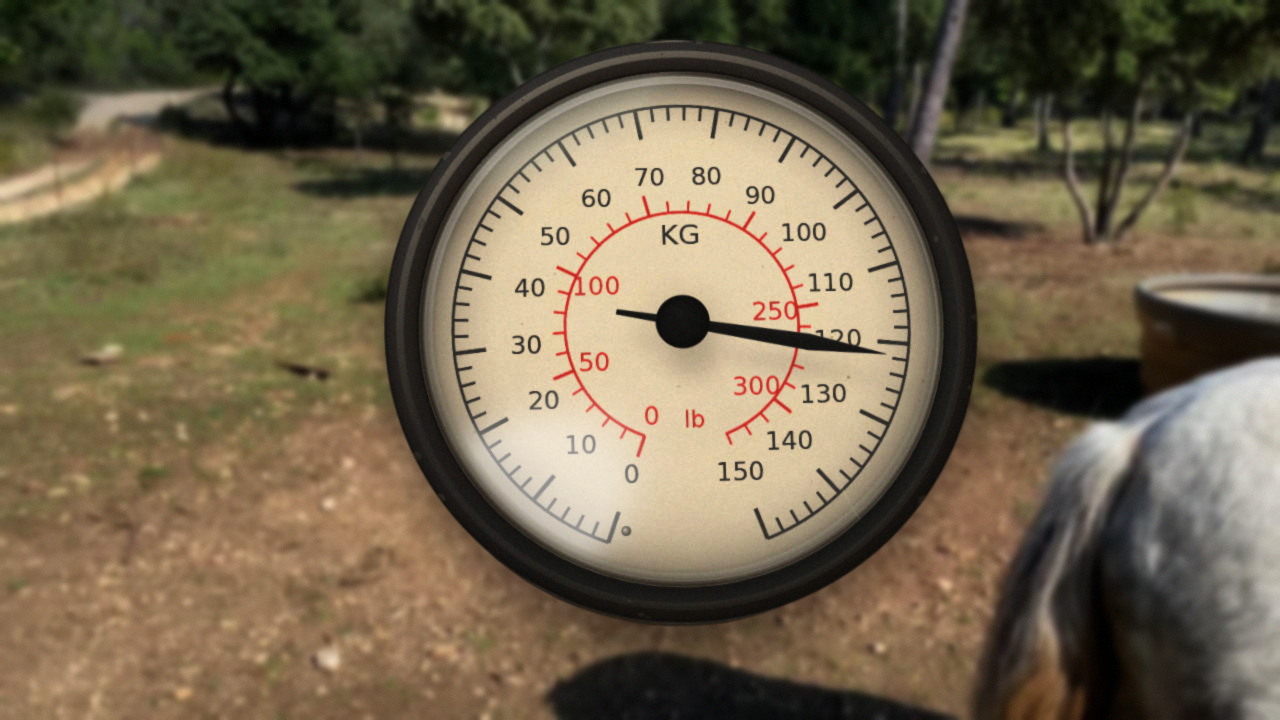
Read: value=122 unit=kg
